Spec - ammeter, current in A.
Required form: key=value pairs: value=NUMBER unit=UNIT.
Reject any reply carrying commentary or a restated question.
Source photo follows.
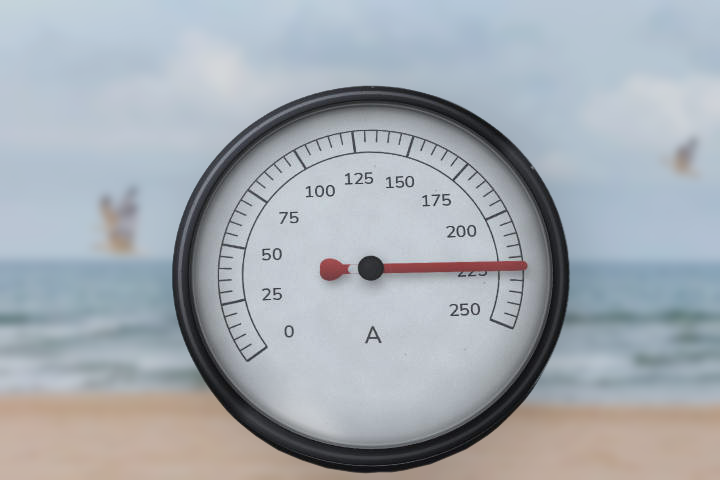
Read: value=225 unit=A
